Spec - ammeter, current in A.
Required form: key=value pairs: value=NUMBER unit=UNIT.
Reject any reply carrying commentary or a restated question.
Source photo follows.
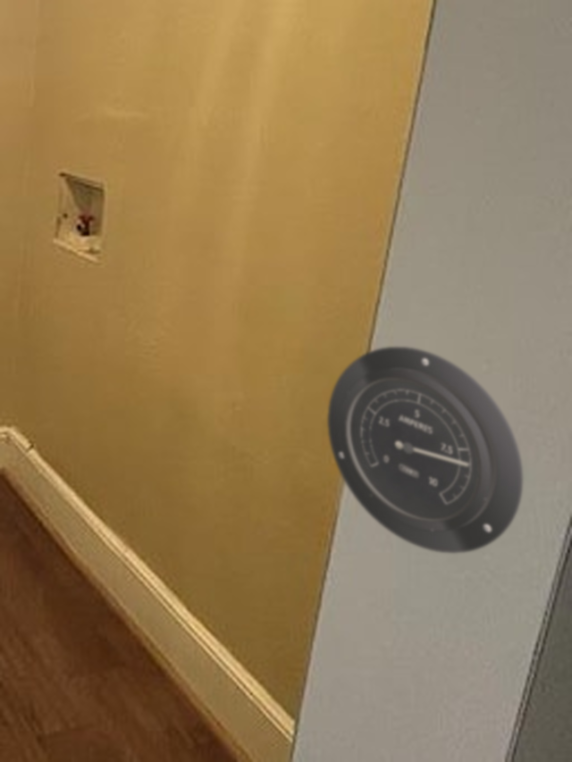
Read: value=8 unit=A
